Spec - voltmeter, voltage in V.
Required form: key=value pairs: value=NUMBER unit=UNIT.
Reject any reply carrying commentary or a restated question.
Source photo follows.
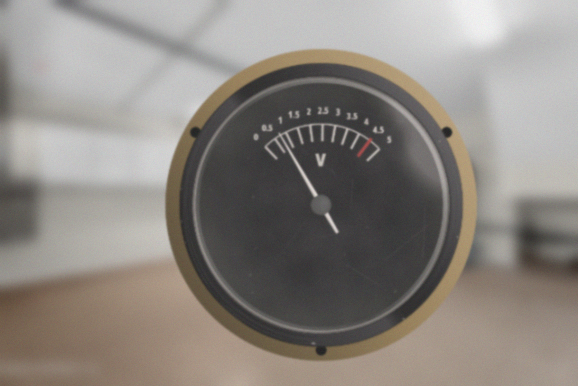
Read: value=0.75 unit=V
